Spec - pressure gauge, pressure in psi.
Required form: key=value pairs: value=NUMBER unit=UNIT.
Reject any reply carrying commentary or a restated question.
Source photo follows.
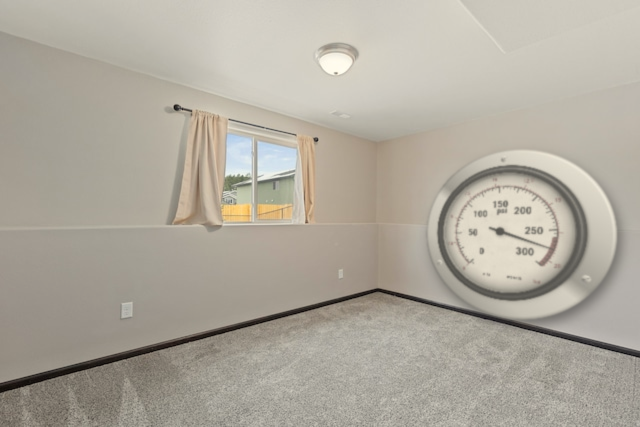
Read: value=275 unit=psi
